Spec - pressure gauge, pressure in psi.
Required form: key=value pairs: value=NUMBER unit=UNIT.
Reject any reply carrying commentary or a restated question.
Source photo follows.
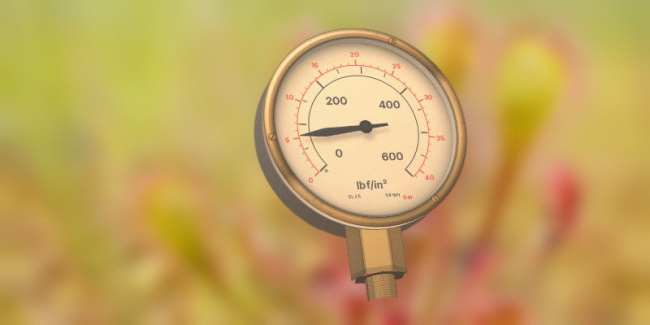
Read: value=75 unit=psi
